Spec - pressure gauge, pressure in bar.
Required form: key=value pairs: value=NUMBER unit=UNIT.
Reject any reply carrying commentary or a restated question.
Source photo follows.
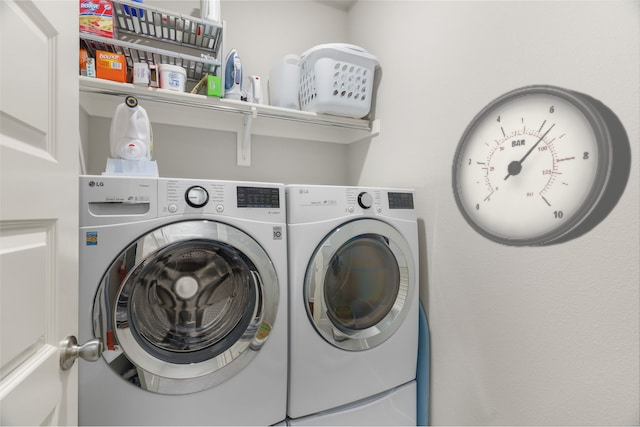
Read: value=6.5 unit=bar
